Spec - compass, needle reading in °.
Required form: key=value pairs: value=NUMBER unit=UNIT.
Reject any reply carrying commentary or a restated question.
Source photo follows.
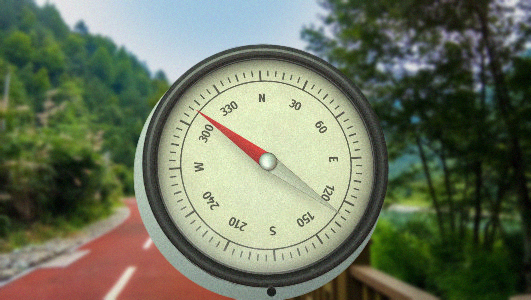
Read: value=310 unit=°
